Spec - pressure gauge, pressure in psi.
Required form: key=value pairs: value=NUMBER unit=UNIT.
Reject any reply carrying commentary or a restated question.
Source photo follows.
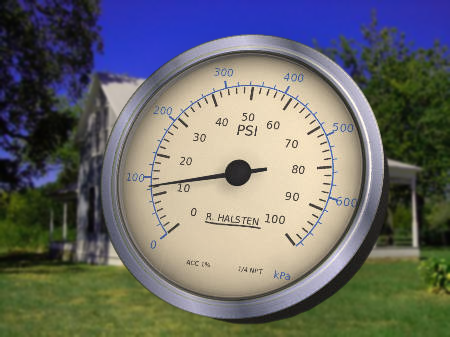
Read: value=12 unit=psi
